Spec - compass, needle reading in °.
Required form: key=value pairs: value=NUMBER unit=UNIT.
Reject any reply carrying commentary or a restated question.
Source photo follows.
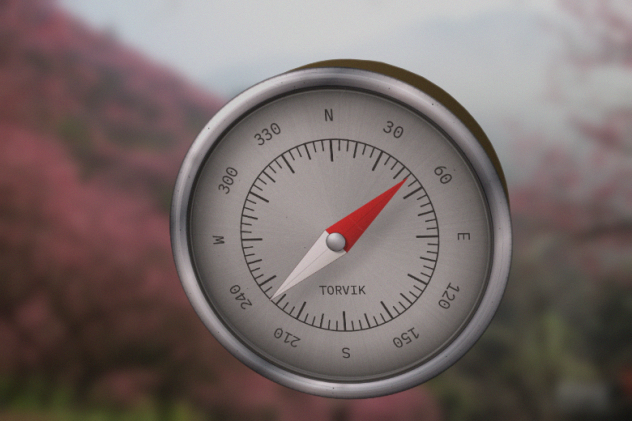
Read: value=50 unit=°
